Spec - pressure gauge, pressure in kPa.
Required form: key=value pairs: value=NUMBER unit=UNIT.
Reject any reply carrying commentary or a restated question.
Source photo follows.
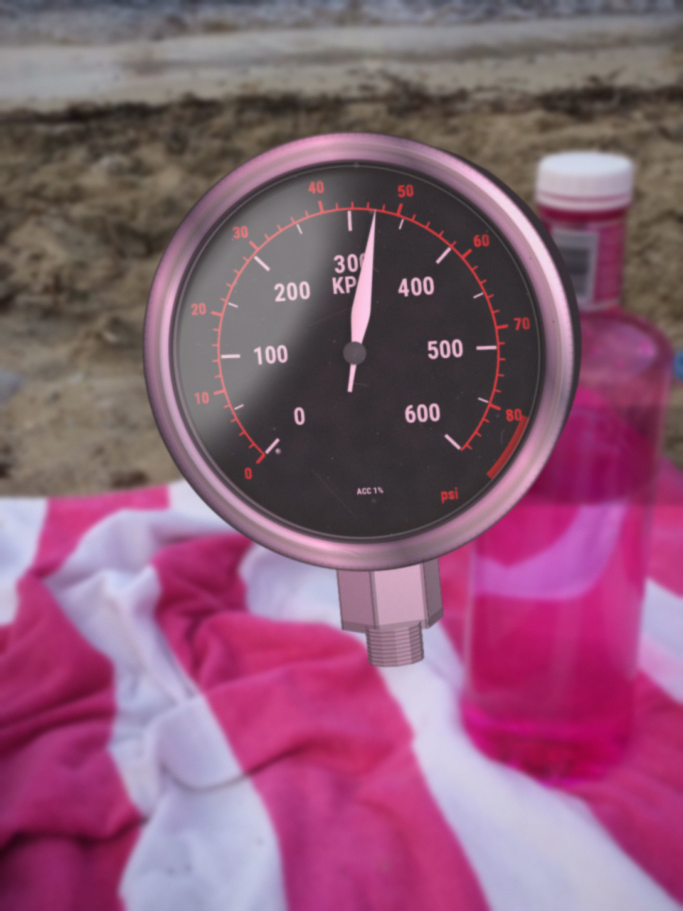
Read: value=325 unit=kPa
